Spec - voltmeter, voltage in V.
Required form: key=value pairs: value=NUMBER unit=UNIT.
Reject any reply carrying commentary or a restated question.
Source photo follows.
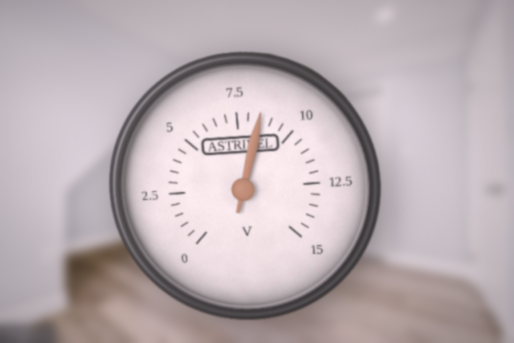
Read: value=8.5 unit=V
